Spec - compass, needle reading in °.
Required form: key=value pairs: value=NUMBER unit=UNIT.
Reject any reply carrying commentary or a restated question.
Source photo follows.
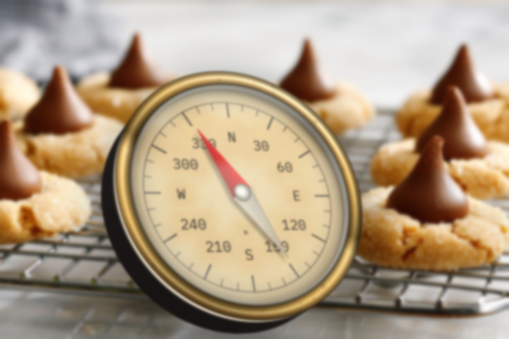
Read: value=330 unit=°
